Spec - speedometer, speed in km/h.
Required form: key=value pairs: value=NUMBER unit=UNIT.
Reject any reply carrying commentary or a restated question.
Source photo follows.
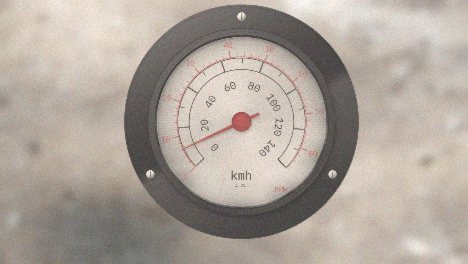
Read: value=10 unit=km/h
